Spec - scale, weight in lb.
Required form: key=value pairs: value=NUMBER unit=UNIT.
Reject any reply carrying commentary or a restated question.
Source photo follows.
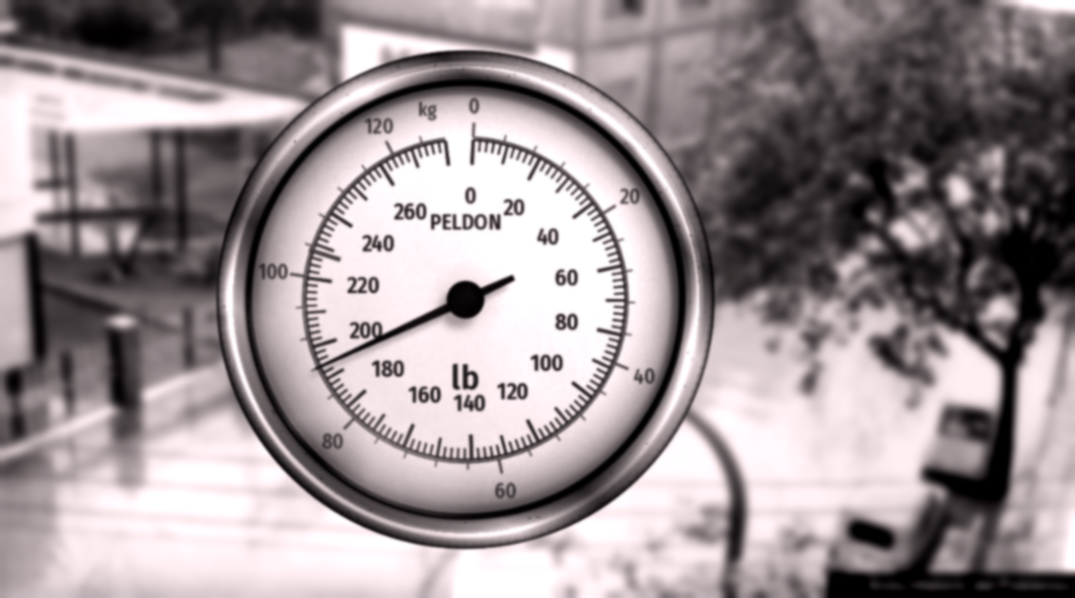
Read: value=194 unit=lb
